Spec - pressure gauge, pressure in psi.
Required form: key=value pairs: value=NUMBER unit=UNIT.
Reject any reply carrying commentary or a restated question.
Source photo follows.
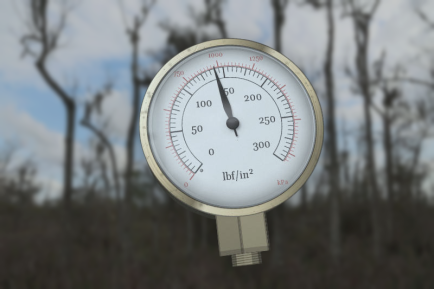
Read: value=140 unit=psi
